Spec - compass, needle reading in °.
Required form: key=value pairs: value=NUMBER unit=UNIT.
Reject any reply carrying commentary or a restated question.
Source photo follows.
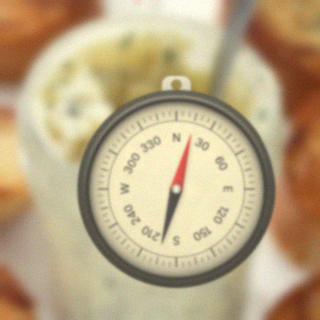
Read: value=15 unit=°
